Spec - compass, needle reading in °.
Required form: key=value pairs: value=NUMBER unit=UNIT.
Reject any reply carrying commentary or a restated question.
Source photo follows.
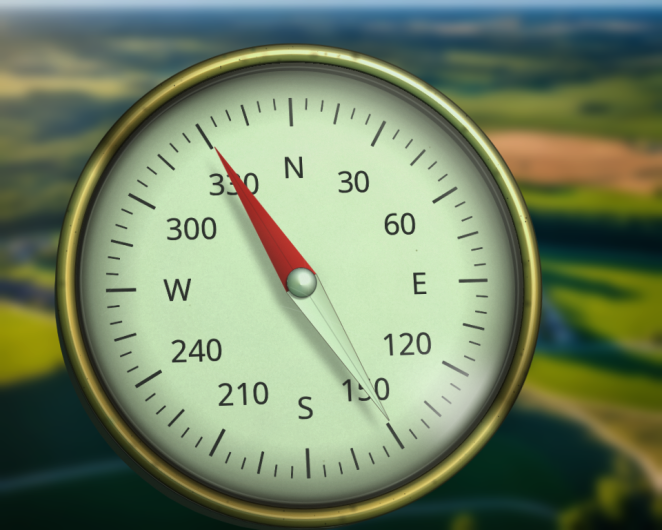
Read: value=330 unit=°
